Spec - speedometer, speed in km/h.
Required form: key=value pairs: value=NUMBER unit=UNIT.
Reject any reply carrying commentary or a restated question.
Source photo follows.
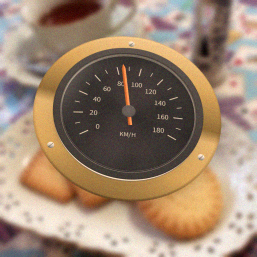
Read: value=85 unit=km/h
